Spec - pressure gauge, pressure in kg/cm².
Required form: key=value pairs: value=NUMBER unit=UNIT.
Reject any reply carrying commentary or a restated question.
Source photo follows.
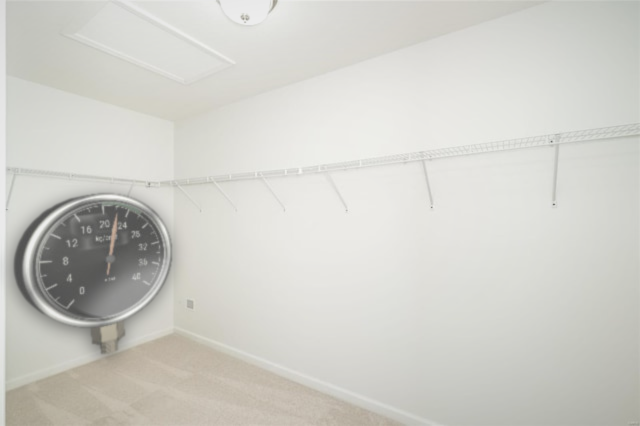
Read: value=22 unit=kg/cm²
